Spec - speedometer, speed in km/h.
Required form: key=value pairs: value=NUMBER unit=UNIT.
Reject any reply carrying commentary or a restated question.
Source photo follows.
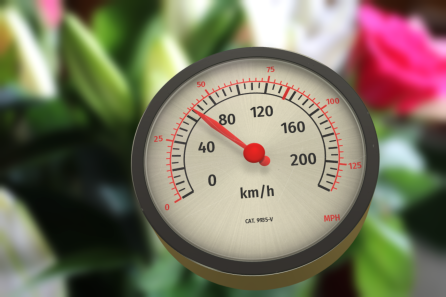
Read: value=65 unit=km/h
